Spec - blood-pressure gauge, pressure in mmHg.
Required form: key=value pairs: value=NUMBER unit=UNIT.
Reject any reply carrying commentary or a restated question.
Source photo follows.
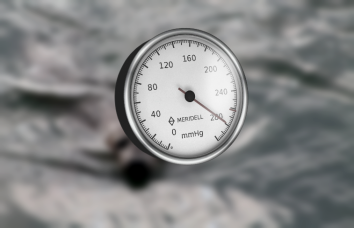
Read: value=280 unit=mmHg
